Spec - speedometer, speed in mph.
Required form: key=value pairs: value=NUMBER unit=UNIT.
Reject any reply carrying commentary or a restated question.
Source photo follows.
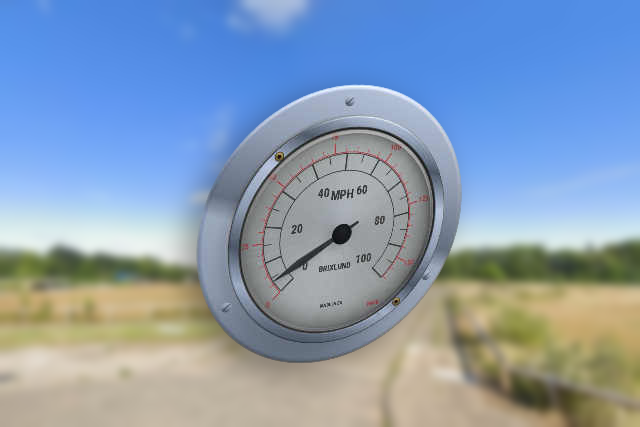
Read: value=5 unit=mph
